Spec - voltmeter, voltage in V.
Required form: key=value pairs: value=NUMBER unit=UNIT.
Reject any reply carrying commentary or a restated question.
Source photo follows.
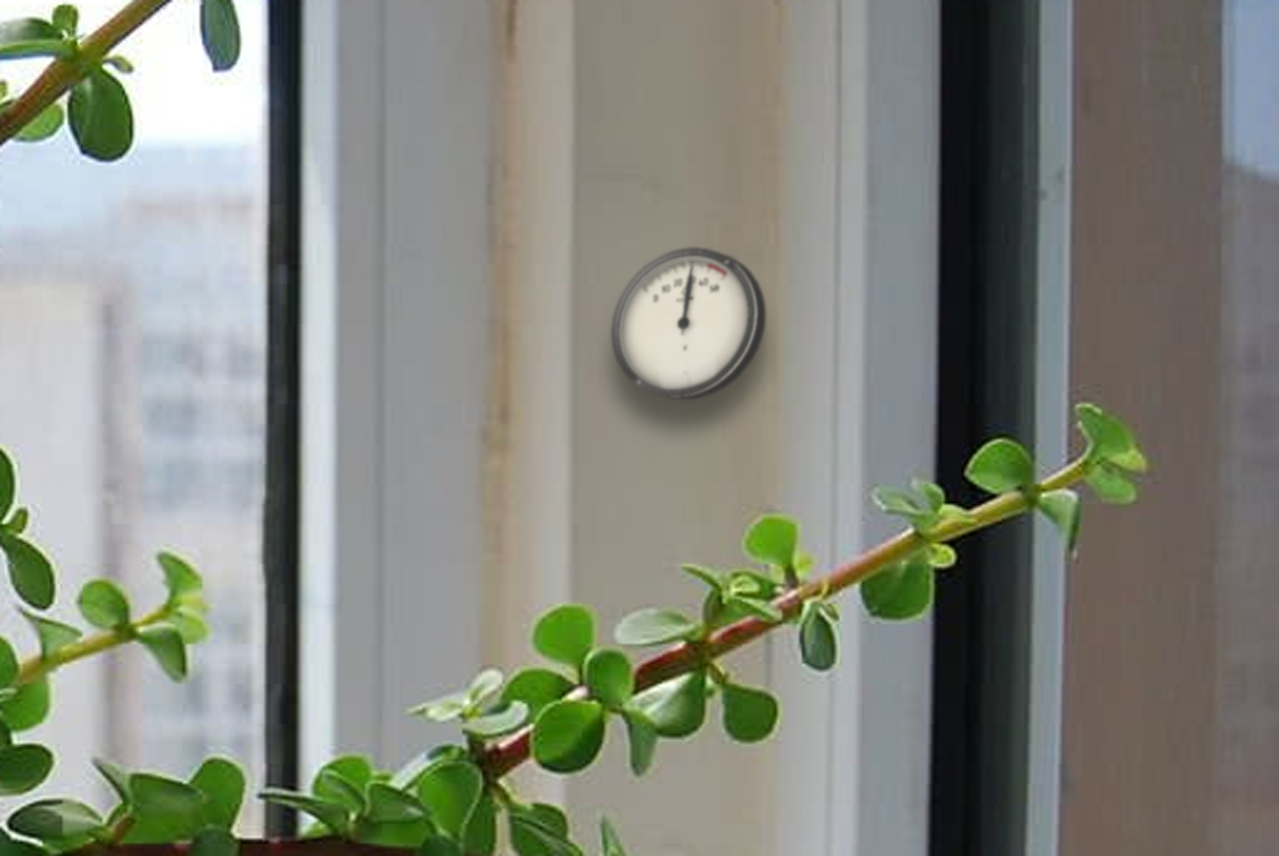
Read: value=30 unit=V
